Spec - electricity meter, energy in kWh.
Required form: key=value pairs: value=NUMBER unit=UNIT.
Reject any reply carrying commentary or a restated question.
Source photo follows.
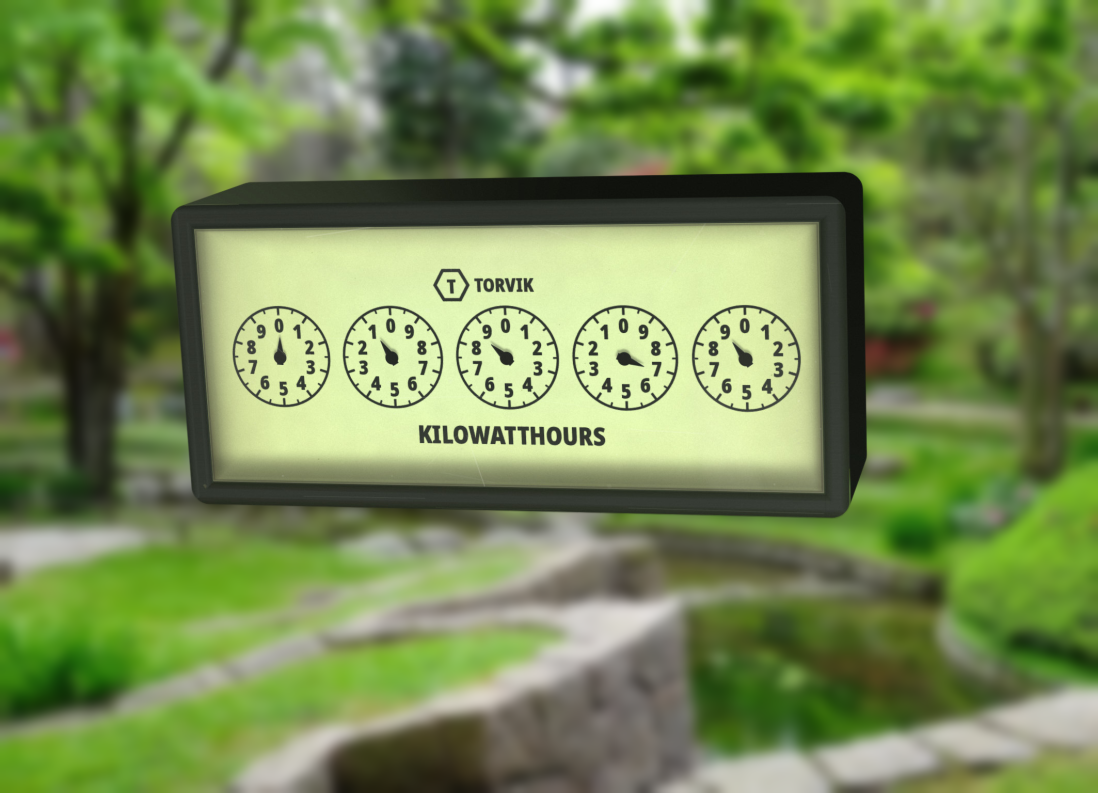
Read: value=869 unit=kWh
